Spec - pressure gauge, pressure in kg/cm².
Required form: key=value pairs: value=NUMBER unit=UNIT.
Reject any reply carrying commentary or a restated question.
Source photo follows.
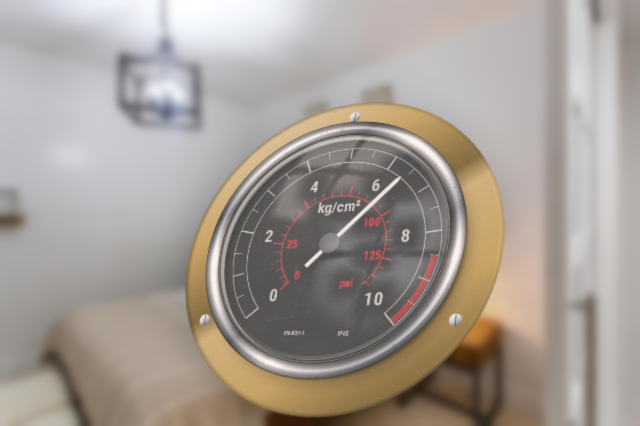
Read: value=6.5 unit=kg/cm²
